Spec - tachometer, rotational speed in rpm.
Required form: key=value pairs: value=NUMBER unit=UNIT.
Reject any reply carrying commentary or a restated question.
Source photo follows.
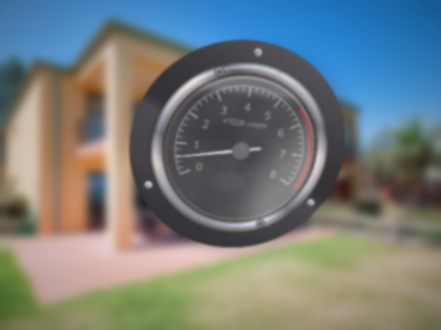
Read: value=600 unit=rpm
